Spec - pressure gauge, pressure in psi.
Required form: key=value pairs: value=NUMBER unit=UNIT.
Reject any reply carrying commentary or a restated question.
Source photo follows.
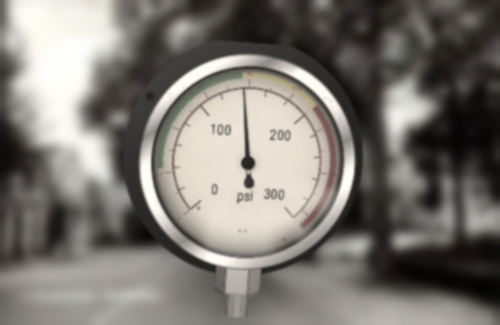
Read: value=140 unit=psi
